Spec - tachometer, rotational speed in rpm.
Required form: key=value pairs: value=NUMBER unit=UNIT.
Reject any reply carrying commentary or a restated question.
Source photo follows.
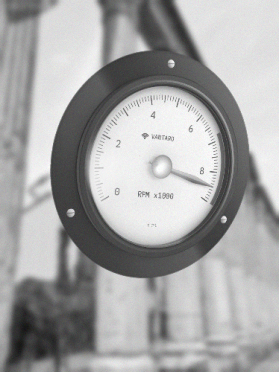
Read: value=8500 unit=rpm
